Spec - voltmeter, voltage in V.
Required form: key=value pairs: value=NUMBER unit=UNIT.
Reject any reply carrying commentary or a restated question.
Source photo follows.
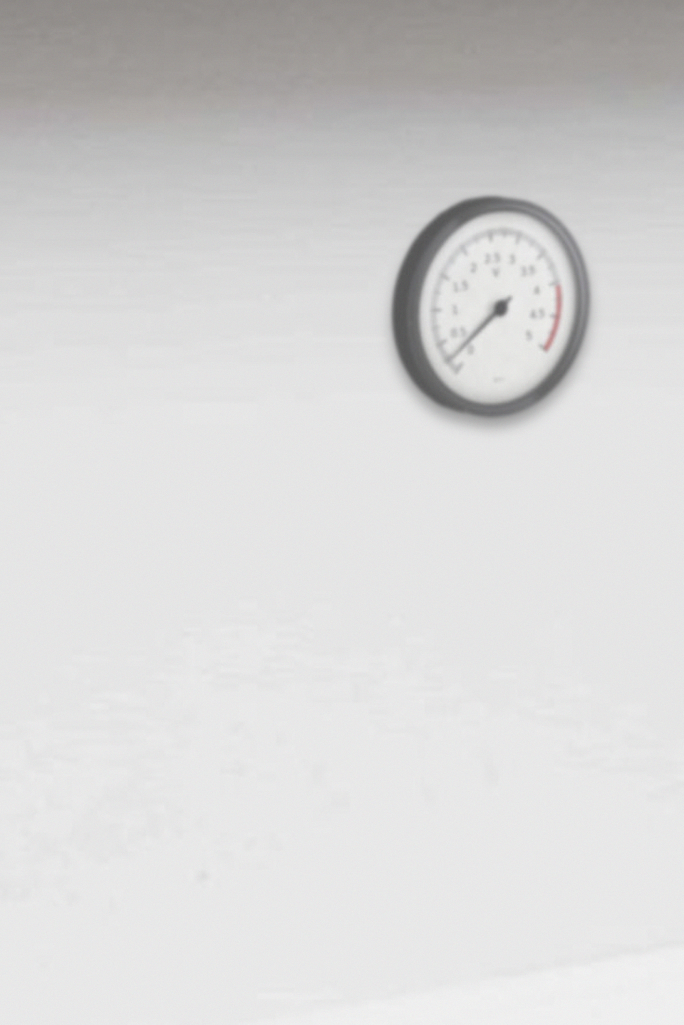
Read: value=0.25 unit=V
